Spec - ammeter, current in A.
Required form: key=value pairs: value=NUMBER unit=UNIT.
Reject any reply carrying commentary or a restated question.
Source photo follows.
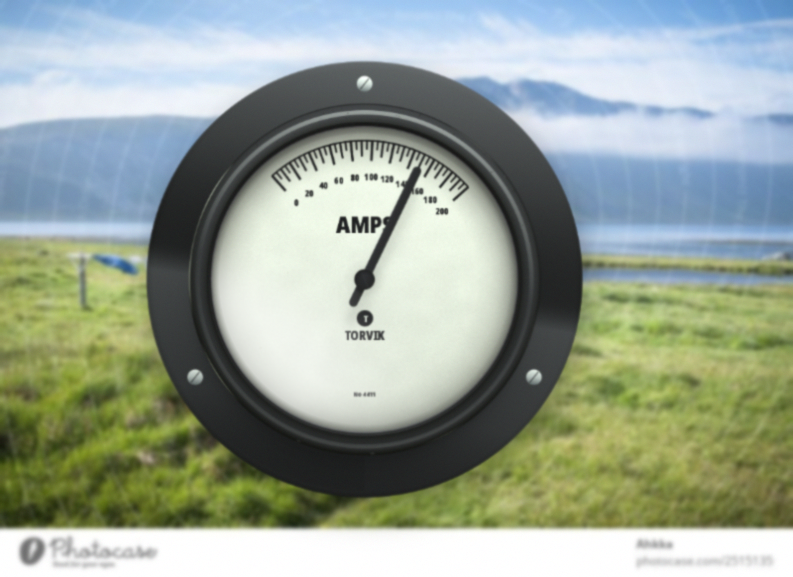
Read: value=150 unit=A
